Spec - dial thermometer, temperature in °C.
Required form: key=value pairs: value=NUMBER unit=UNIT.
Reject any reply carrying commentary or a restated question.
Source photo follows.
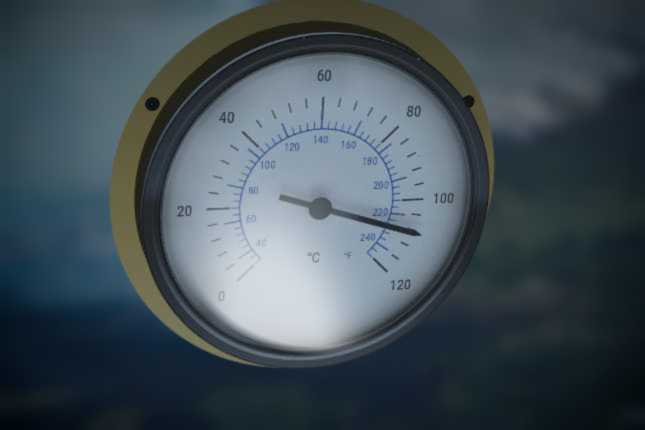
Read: value=108 unit=°C
